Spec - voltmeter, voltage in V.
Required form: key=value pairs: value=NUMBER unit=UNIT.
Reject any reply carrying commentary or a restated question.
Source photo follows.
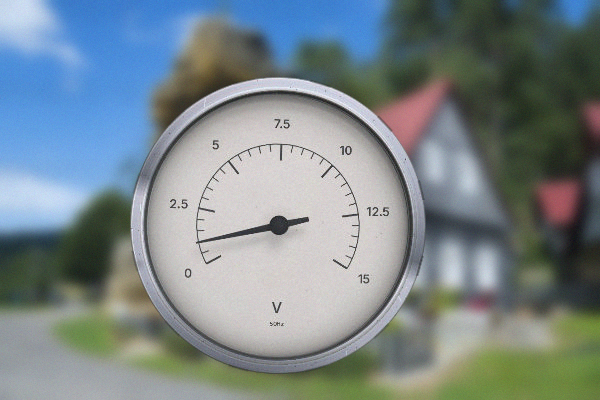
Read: value=1 unit=V
